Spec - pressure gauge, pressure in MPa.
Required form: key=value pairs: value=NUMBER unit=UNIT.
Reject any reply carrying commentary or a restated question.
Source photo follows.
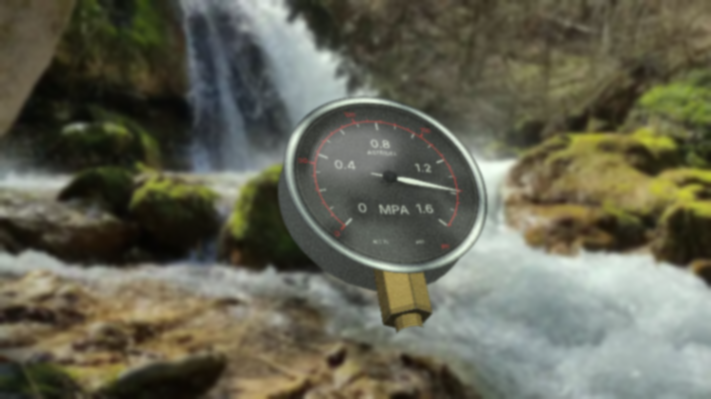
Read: value=1.4 unit=MPa
